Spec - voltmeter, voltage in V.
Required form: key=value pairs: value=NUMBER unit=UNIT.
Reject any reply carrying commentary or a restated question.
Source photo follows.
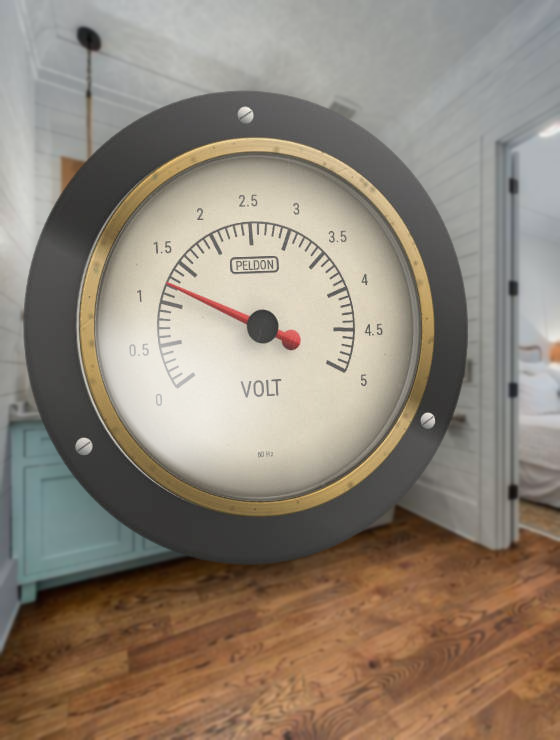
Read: value=1.2 unit=V
